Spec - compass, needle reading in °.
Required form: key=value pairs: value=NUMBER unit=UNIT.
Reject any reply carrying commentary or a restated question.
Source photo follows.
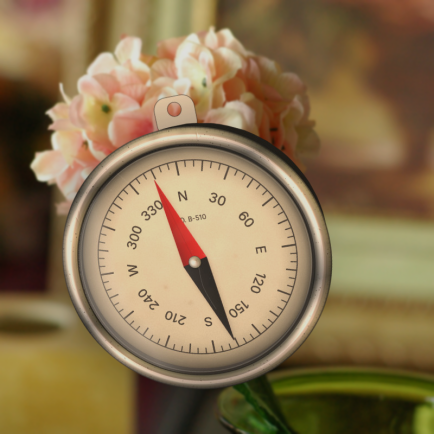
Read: value=345 unit=°
